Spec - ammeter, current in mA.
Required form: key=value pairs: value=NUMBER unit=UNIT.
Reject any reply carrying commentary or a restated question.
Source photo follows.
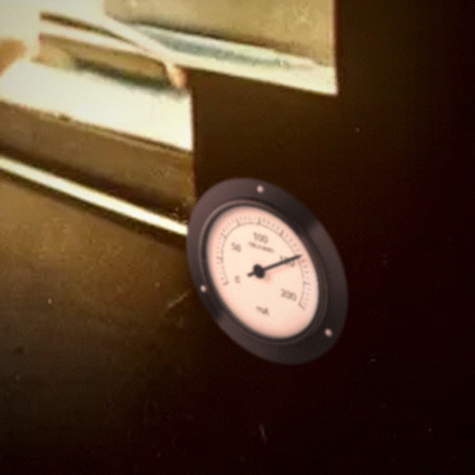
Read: value=150 unit=mA
